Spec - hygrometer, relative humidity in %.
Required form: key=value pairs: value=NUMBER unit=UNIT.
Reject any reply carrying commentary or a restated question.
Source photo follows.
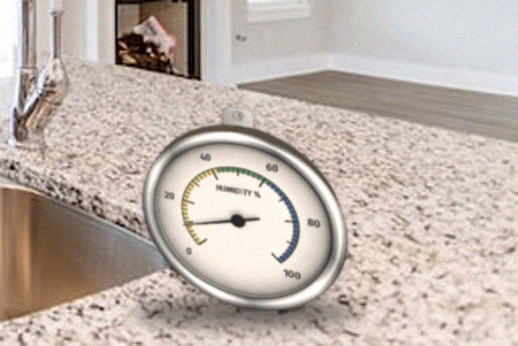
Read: value=10 unit=%
